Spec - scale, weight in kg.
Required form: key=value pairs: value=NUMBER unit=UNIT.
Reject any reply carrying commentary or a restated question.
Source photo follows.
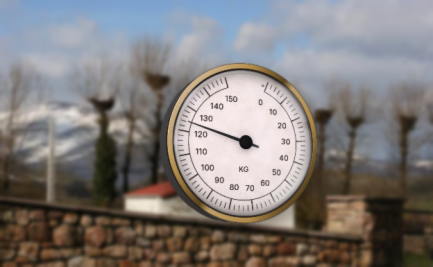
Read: value=124 unit=kg
